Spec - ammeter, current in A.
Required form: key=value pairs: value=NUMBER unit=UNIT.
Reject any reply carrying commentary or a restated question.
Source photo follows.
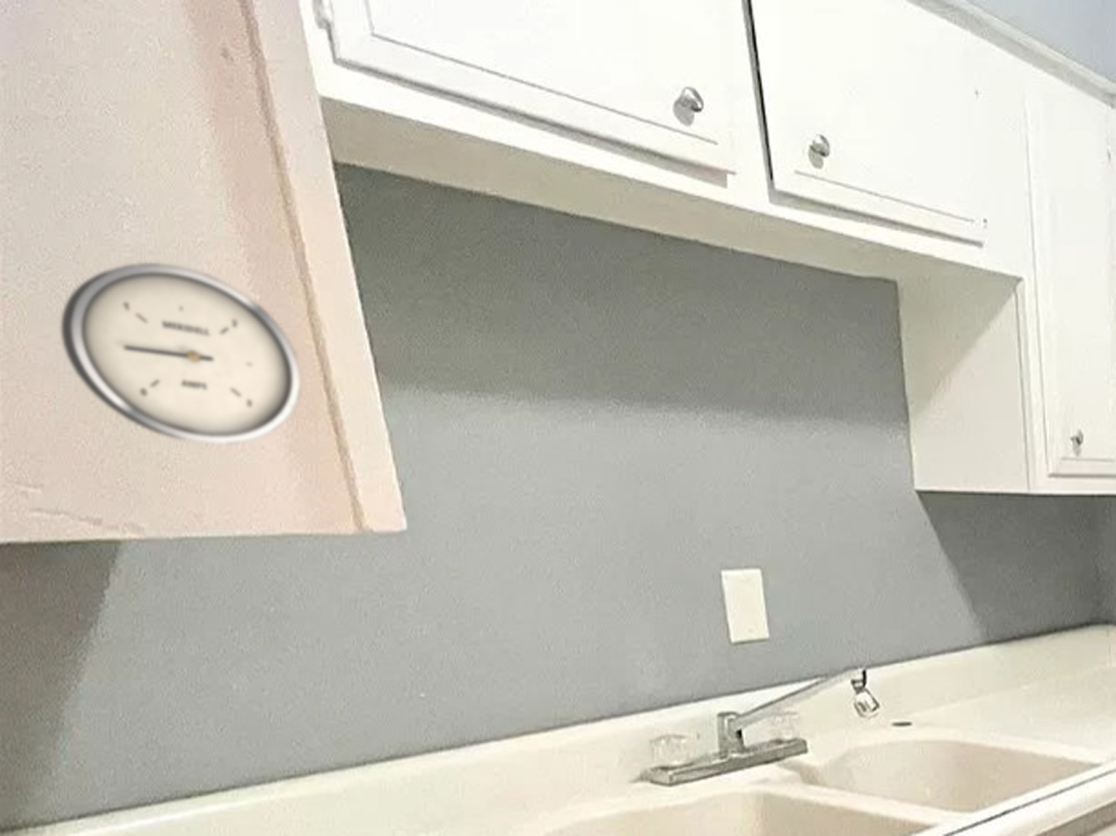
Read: value=0.5 unit=A
